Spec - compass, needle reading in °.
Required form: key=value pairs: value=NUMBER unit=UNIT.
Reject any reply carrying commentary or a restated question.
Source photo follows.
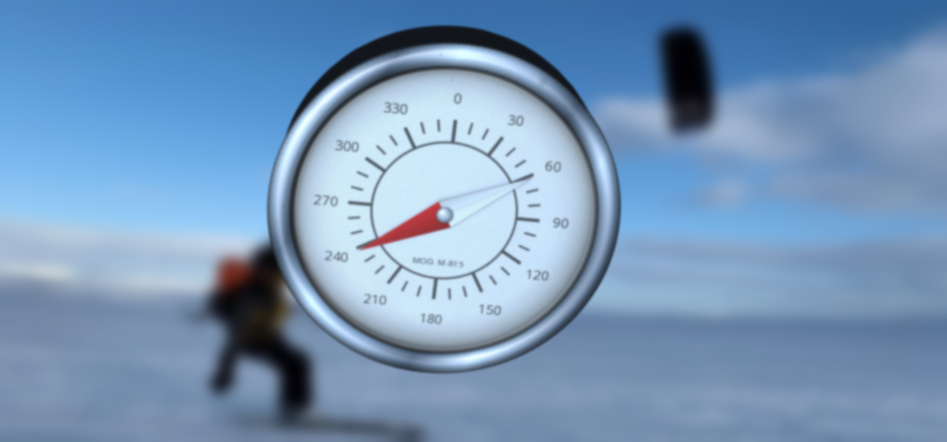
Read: value=240 unit=°
